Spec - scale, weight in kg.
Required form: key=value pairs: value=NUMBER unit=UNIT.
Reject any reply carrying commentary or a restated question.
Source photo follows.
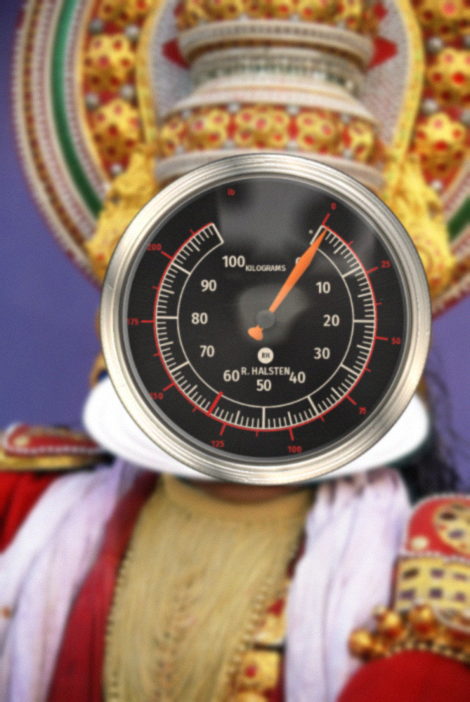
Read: value=1 unit=kg
